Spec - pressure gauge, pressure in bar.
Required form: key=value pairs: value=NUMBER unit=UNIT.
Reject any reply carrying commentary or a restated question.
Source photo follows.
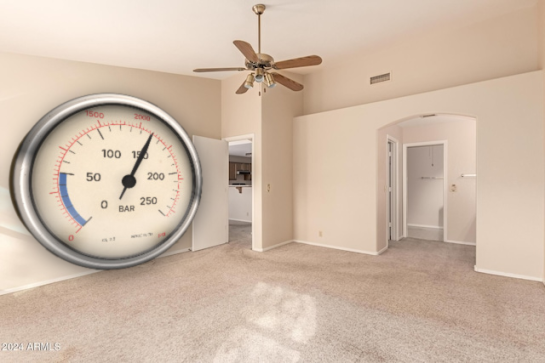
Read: value=150 unit=bar
